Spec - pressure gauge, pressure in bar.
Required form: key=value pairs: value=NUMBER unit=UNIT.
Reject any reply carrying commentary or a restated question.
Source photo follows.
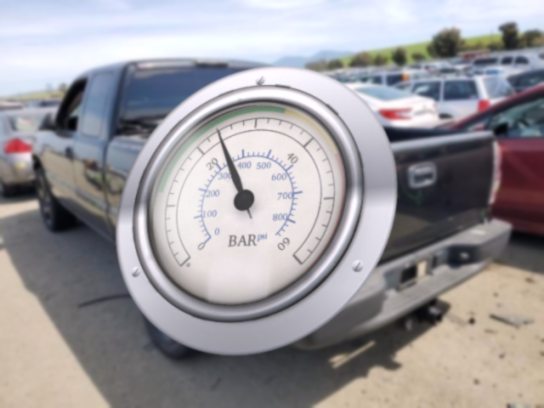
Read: value=24 unit=bar
